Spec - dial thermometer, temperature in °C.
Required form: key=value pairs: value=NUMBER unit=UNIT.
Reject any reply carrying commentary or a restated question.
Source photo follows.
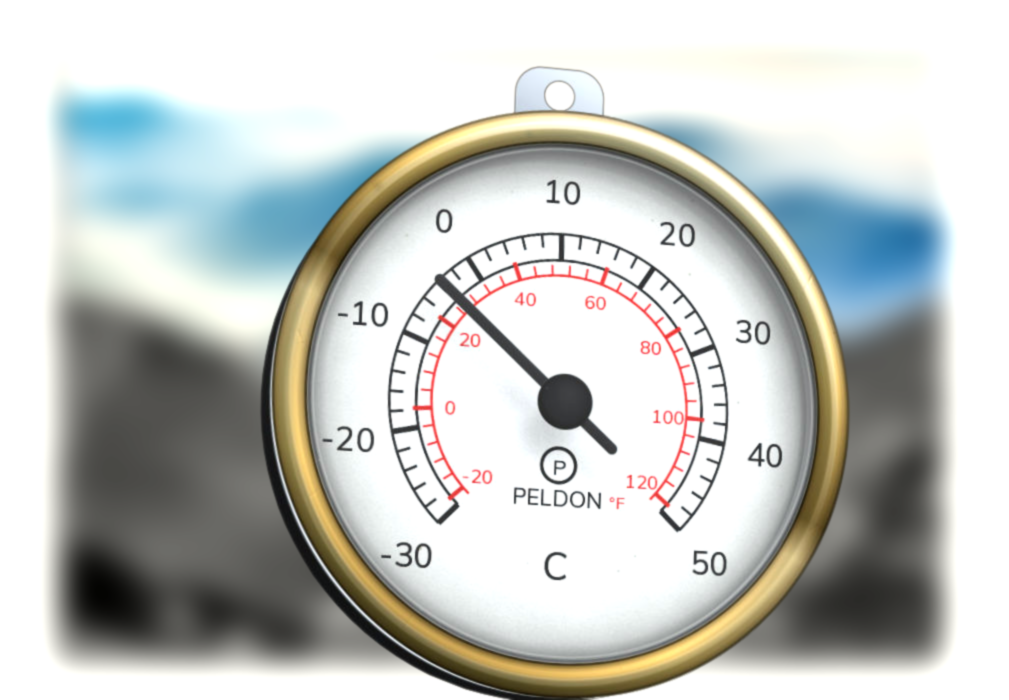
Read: value=-4 unit=°C
